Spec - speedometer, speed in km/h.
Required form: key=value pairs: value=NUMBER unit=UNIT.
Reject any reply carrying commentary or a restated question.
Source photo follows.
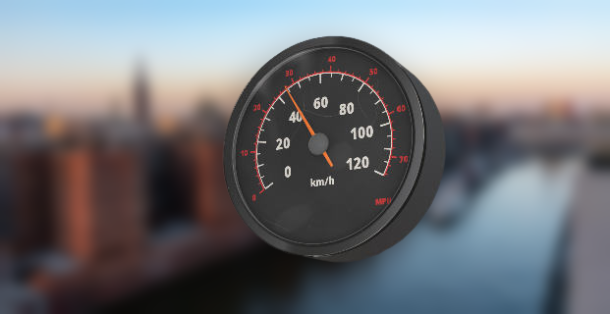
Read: value=45 unit=km/h
